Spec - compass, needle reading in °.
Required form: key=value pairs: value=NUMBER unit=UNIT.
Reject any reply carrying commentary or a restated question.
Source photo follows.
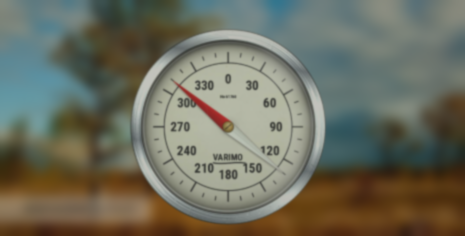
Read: value=310 unit=°
